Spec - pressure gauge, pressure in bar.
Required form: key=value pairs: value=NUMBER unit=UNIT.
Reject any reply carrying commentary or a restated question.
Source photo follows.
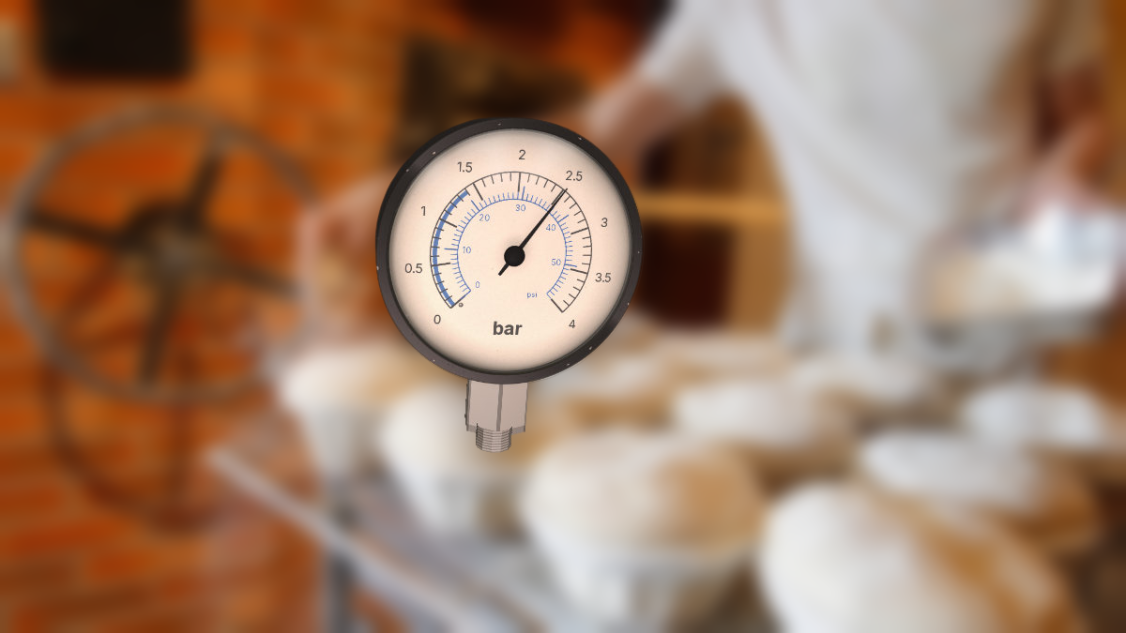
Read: value=2.5 unit=bar
